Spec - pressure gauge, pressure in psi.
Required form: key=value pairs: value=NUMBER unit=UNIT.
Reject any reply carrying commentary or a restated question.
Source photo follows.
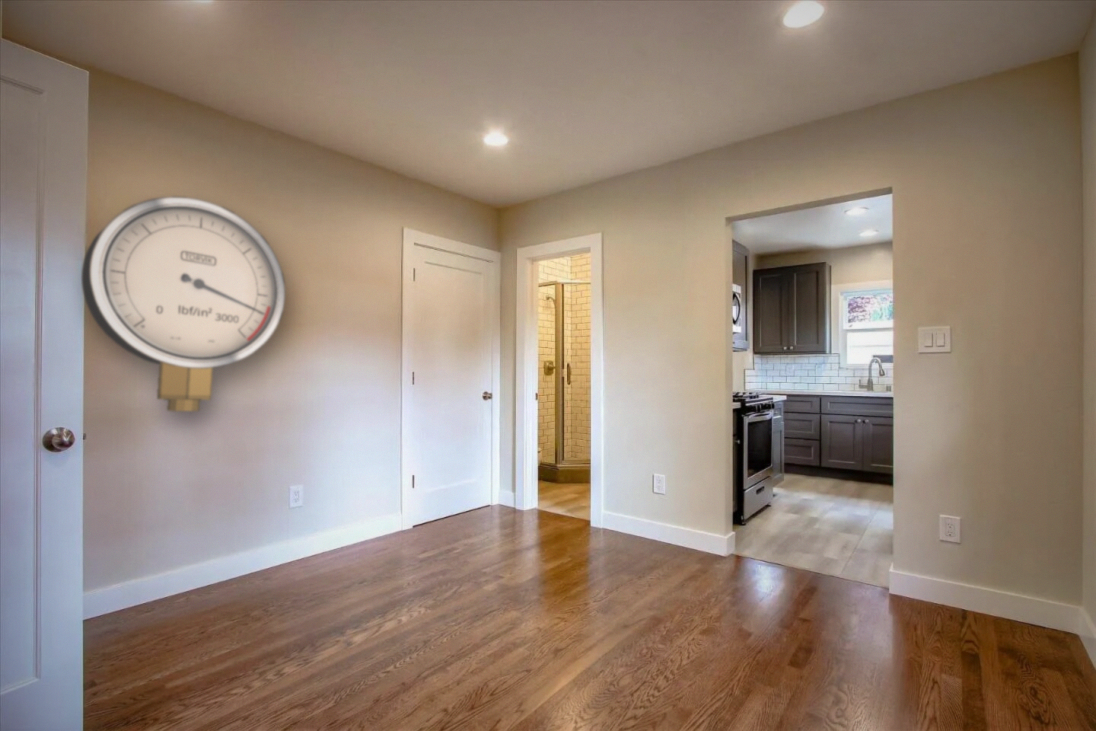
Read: value=2700 unit=psi
